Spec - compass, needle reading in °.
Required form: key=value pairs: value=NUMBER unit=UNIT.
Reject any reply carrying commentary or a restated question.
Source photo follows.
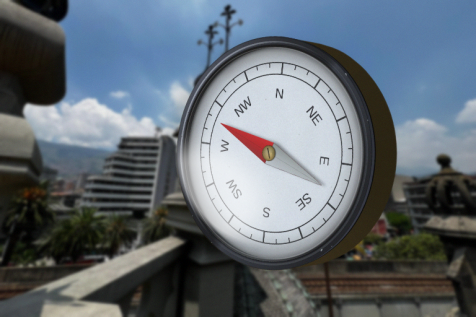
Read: value=290 unit=°
